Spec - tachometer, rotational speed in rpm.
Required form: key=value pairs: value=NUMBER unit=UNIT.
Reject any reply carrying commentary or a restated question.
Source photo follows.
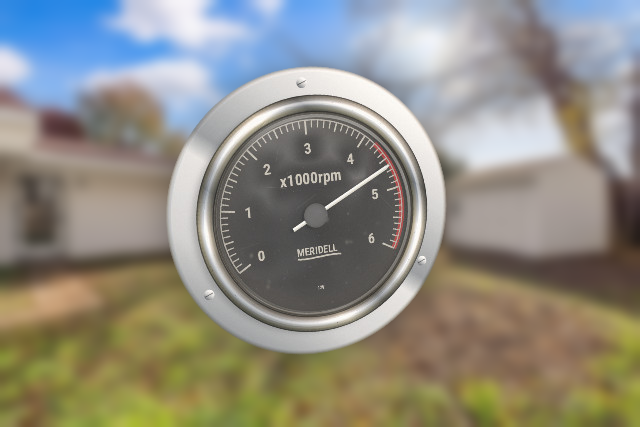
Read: value=4600 unit=rpm
